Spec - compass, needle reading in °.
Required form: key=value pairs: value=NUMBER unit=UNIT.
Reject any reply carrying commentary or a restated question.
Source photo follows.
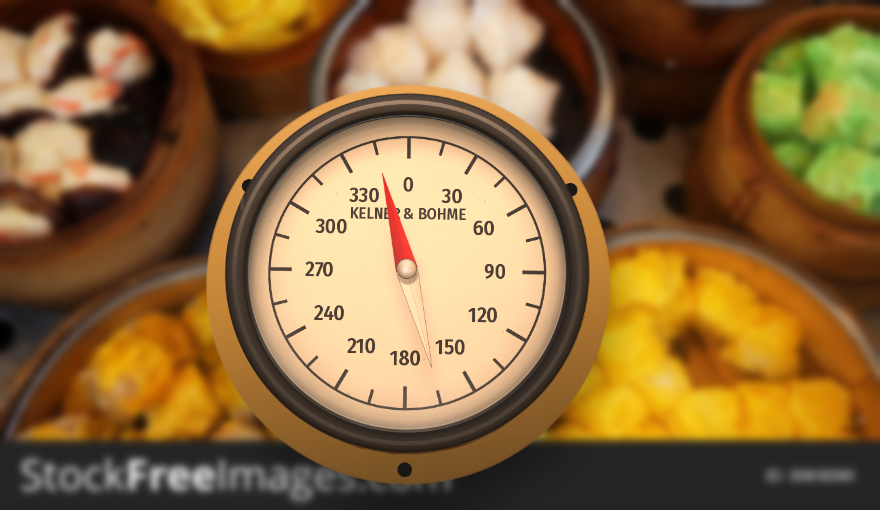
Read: value=345 unit=°
